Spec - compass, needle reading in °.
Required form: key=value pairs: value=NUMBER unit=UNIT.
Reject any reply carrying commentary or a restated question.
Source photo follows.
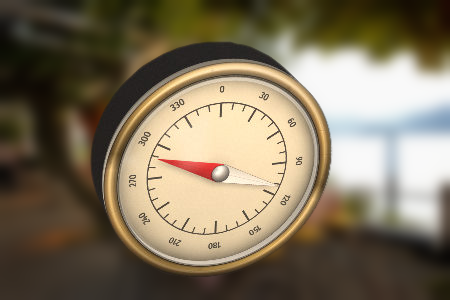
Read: value=290 unit=°
